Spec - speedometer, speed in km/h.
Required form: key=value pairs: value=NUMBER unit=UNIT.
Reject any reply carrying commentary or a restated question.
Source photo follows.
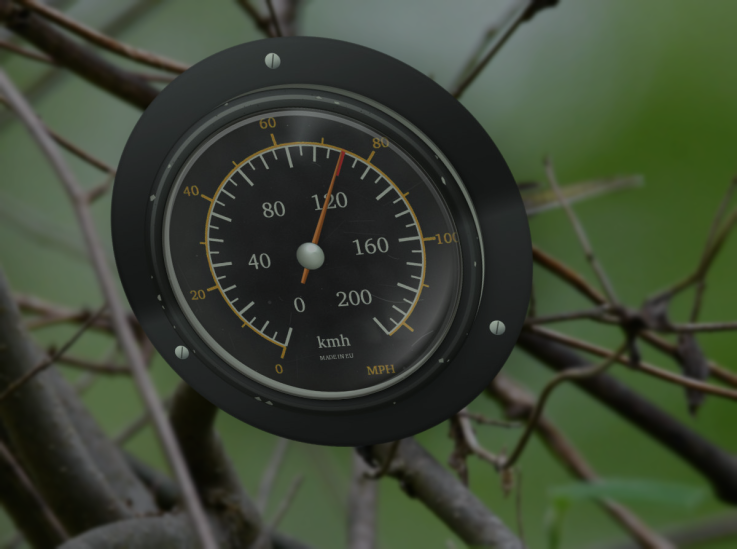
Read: value=120 unit=km/h
